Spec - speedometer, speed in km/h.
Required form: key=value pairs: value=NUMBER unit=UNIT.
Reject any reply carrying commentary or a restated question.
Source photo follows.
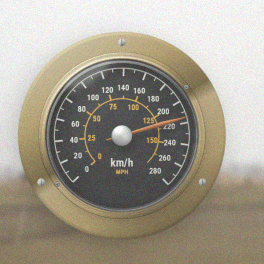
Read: value=215 unit=km/h
